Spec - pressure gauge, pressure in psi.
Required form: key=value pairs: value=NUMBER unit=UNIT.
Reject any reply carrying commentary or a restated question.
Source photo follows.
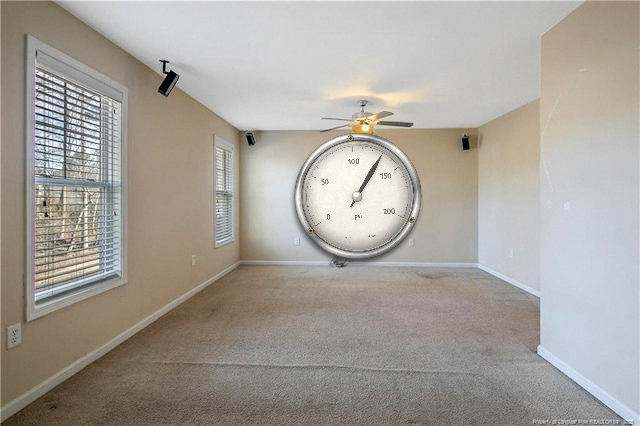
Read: value=130 unit=psi
